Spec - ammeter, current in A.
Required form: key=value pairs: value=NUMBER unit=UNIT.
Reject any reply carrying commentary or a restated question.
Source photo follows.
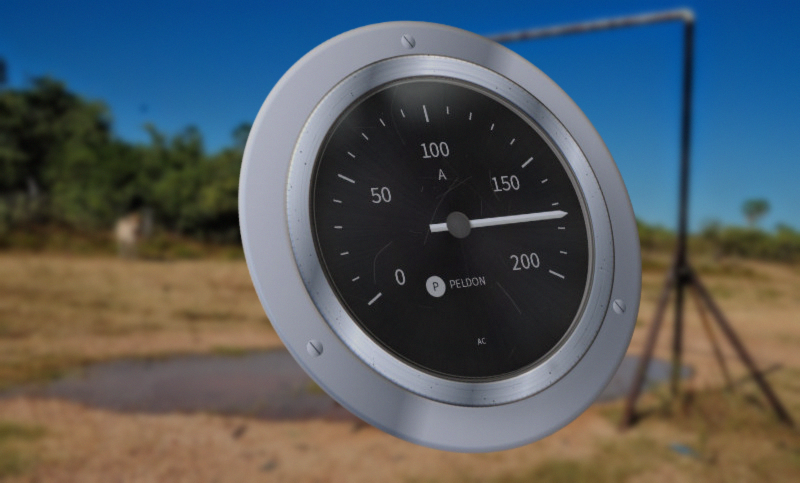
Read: value=175 unit=A
